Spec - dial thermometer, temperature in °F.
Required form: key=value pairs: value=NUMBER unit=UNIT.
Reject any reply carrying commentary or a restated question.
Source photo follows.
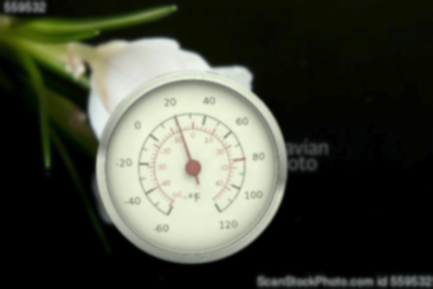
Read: value=20 unit=°F
